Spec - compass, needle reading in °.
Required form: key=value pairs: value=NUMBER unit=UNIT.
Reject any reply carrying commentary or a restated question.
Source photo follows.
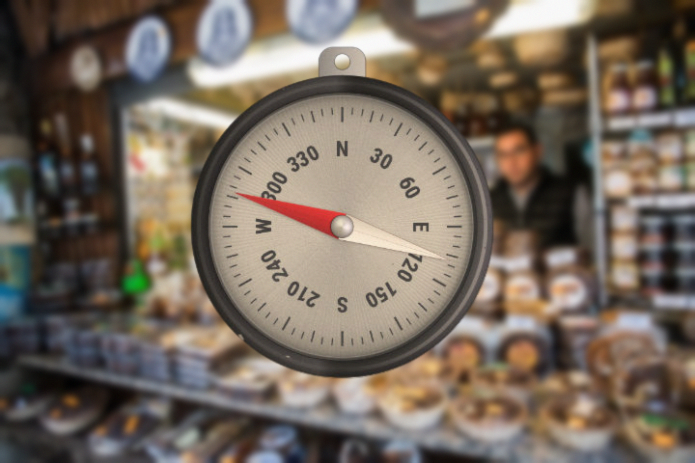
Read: value=287.5 unit=°
